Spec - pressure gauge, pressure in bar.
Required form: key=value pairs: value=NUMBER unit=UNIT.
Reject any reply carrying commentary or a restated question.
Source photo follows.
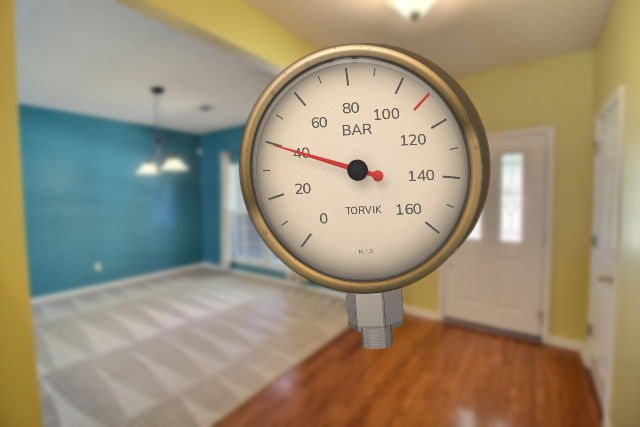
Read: value=40 unit=bar
